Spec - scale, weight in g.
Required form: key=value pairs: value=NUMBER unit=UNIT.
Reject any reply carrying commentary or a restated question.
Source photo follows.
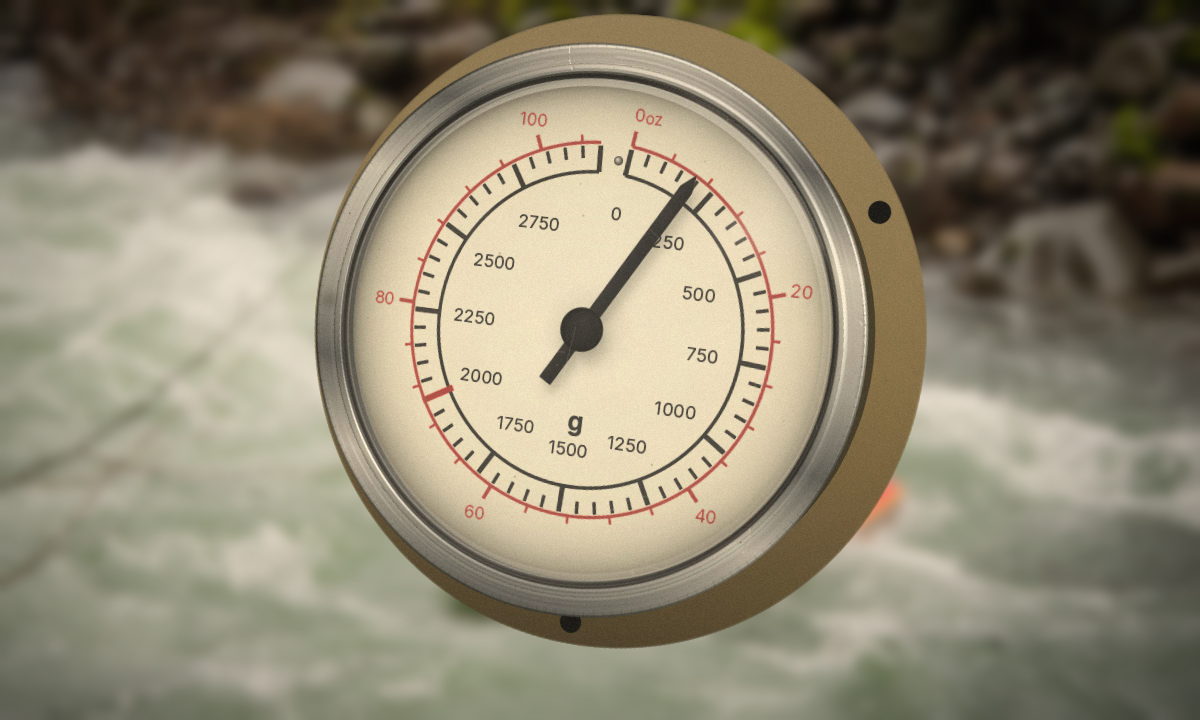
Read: value=200 unit=g
